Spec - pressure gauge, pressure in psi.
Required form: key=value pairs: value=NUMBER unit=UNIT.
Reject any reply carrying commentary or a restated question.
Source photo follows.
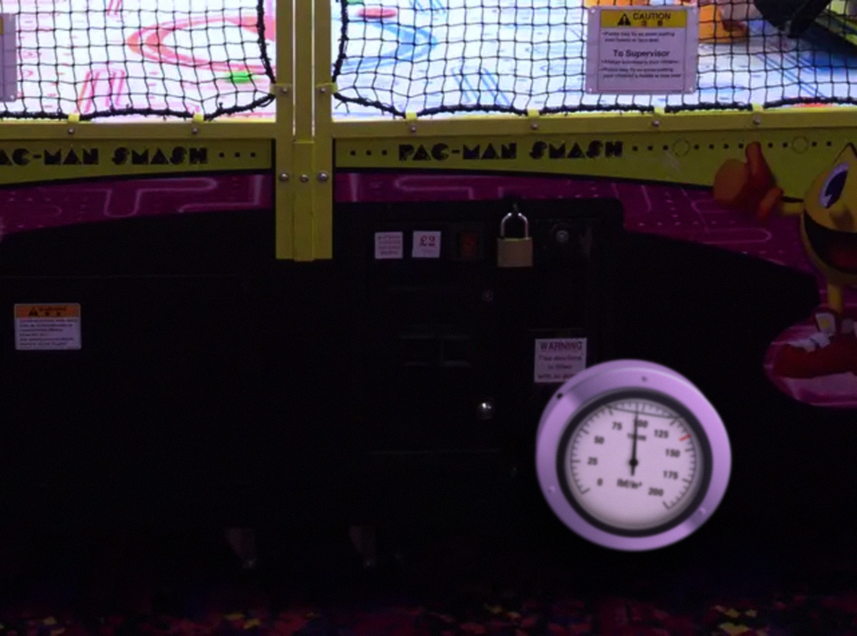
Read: value=95 unit=psi
